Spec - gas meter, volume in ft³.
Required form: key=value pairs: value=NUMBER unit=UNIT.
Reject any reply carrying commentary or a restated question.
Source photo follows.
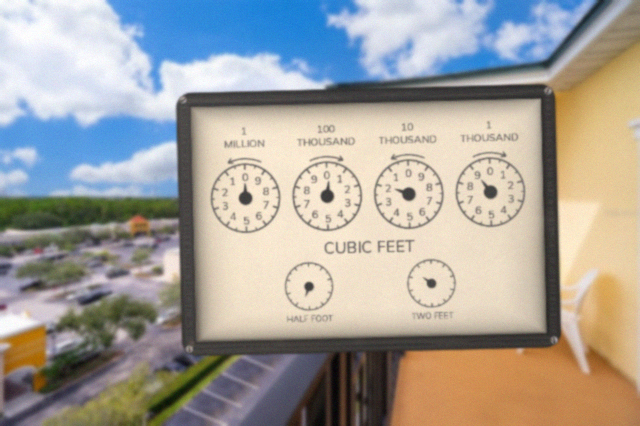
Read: value=1900 unit=ft³
